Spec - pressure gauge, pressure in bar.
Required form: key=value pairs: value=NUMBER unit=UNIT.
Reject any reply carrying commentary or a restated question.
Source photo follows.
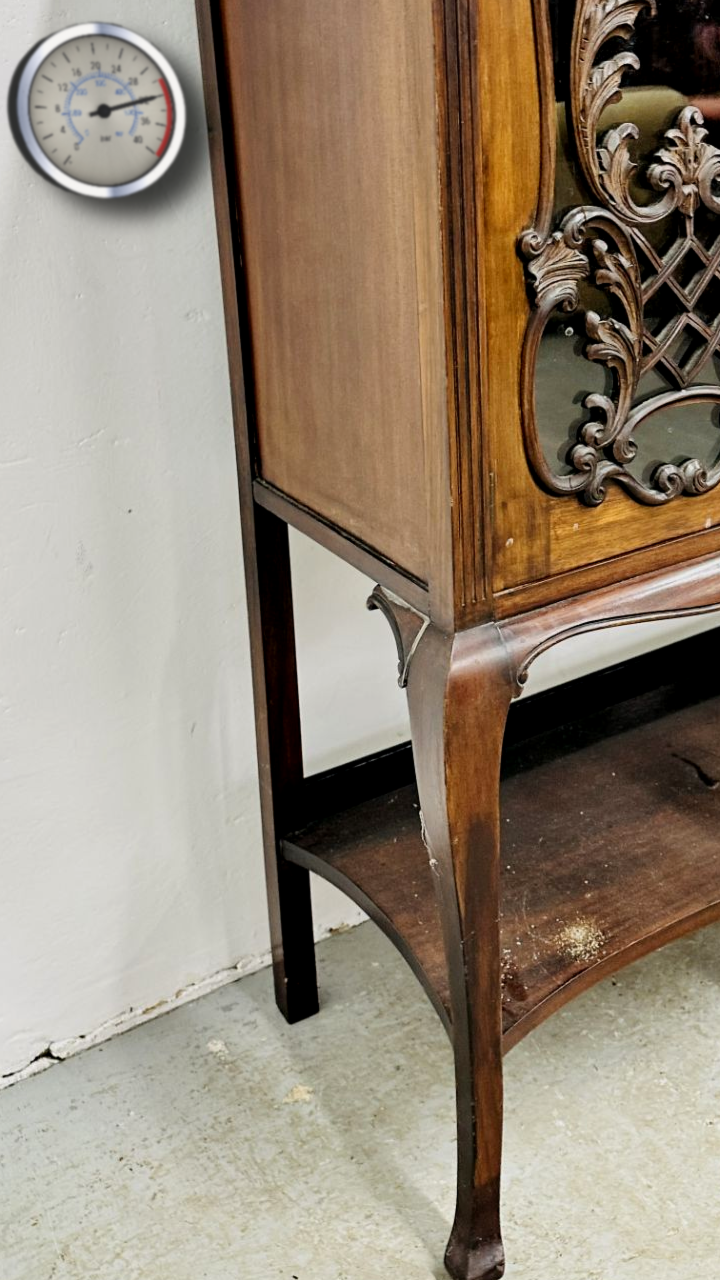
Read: value=32 unit=bar
